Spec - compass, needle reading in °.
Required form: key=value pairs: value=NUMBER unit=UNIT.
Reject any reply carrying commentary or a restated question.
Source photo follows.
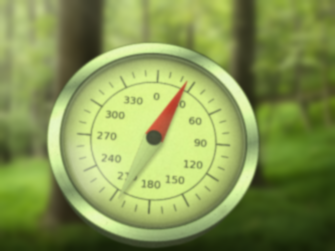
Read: value=25 unit=°
